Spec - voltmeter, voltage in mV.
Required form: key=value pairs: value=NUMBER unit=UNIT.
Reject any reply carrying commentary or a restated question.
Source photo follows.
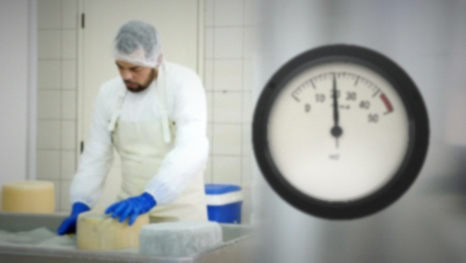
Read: value=20 unit=mV
